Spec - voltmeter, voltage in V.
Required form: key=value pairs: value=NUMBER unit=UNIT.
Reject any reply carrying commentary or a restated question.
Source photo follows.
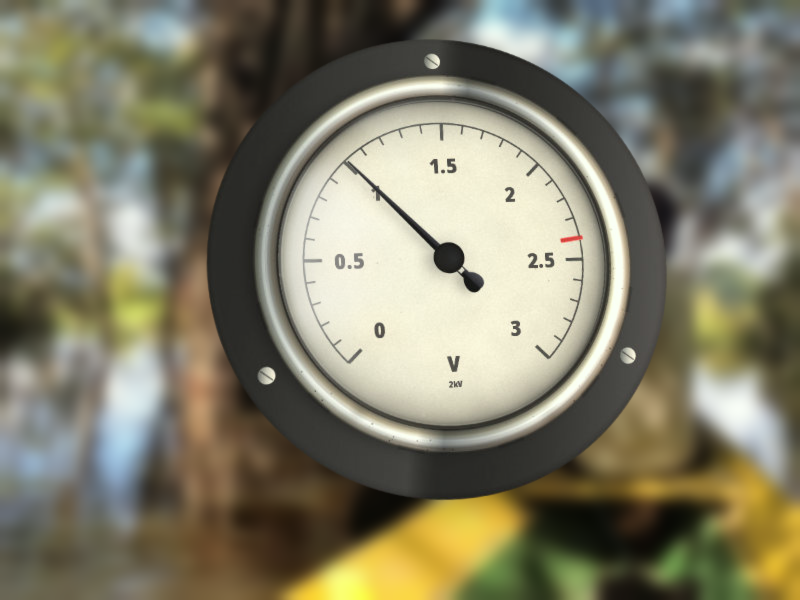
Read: value=1 unit=V
